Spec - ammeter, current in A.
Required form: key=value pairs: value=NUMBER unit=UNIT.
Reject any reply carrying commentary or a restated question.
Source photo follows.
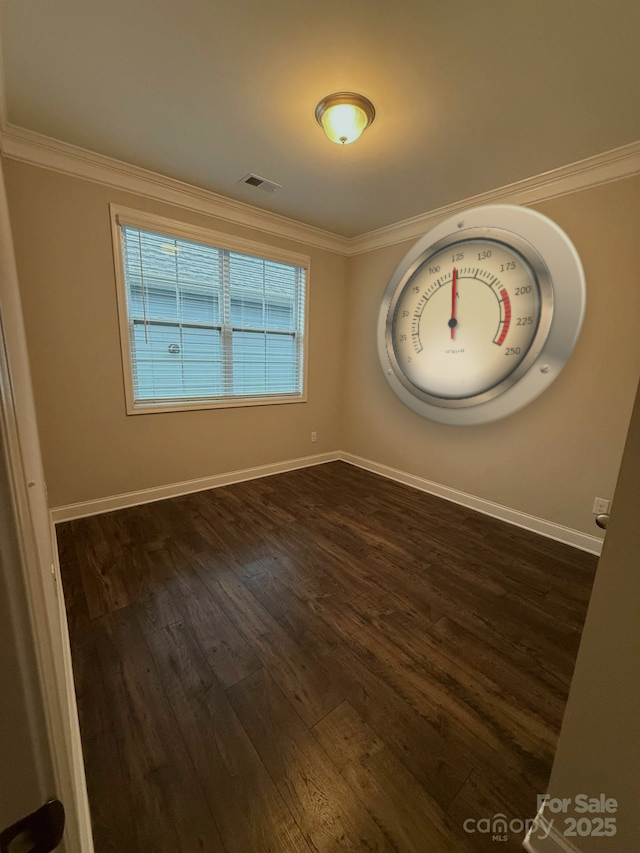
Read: value=125 unit=A
